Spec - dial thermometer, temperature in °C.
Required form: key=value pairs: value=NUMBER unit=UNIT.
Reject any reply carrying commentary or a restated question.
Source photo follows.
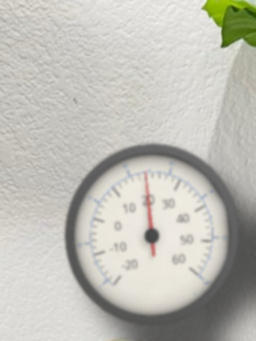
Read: value=20 unit=°C
